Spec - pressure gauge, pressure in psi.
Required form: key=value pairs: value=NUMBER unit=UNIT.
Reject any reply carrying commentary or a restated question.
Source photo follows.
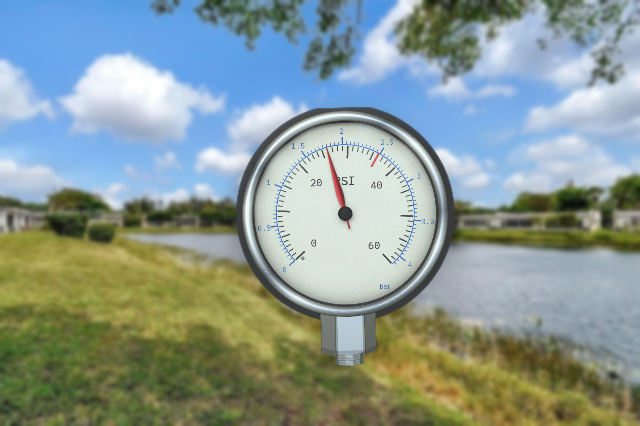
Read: value=26 unit=psi
